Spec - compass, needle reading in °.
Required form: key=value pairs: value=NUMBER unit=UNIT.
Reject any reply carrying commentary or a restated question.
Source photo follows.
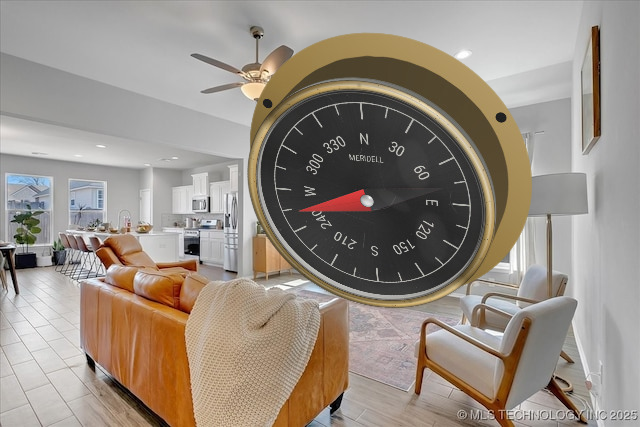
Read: value=255 unit=°
